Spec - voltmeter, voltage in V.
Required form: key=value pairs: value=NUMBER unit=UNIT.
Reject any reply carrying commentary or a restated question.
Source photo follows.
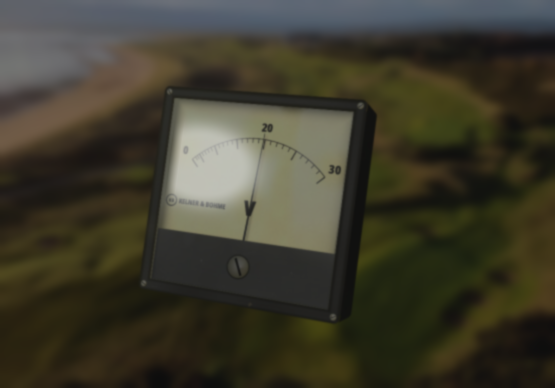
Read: value=20 unit=V
